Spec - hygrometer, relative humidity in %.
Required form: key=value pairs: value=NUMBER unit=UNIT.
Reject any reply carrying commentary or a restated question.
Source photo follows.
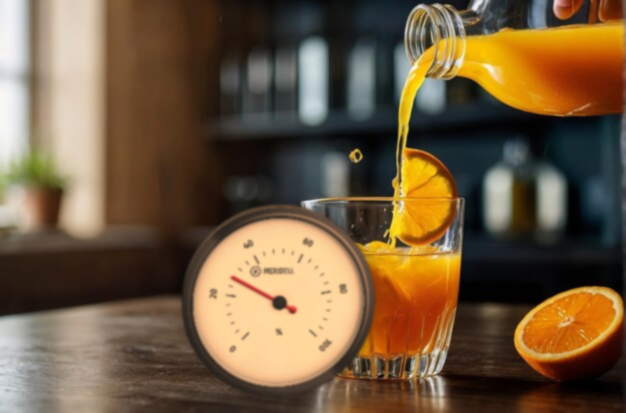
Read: value=28 unit=%
